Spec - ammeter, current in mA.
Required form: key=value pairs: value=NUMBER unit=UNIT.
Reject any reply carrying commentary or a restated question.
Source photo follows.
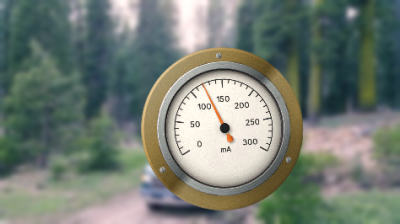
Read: value=120 unit=mA
